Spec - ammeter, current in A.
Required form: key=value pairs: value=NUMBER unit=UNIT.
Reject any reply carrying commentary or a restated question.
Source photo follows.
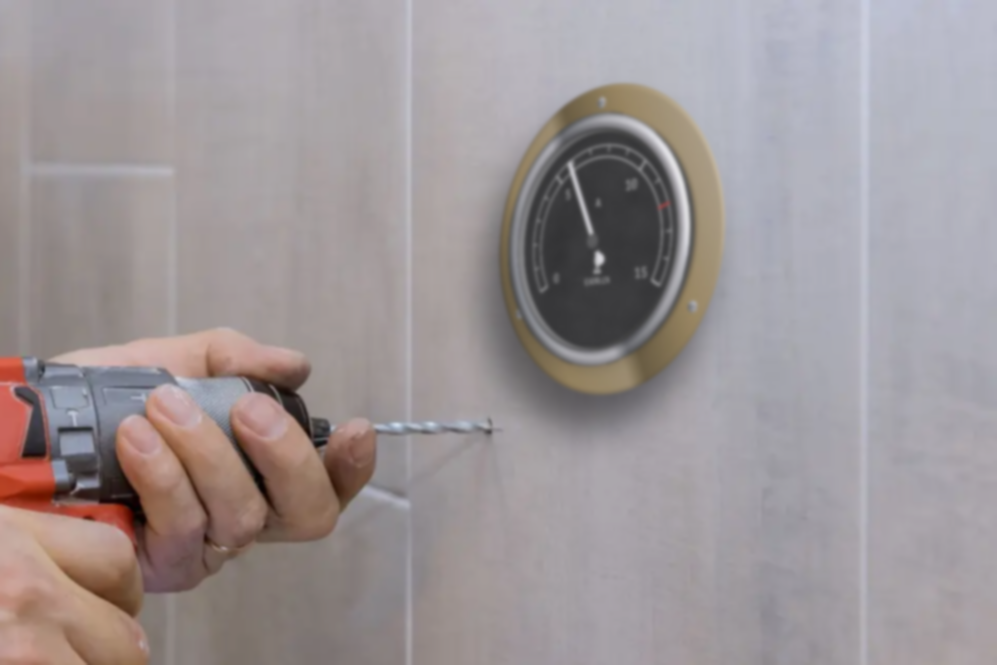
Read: value=6 unit=A
